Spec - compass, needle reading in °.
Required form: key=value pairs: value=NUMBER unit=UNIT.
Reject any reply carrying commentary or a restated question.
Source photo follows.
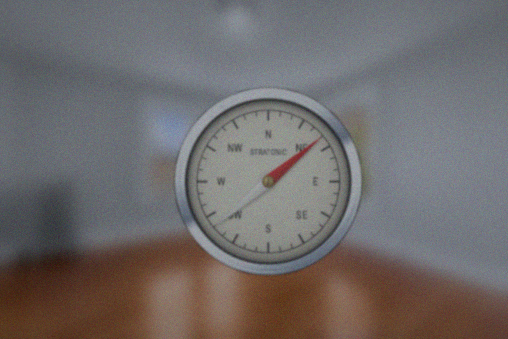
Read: value=50 unit=°
